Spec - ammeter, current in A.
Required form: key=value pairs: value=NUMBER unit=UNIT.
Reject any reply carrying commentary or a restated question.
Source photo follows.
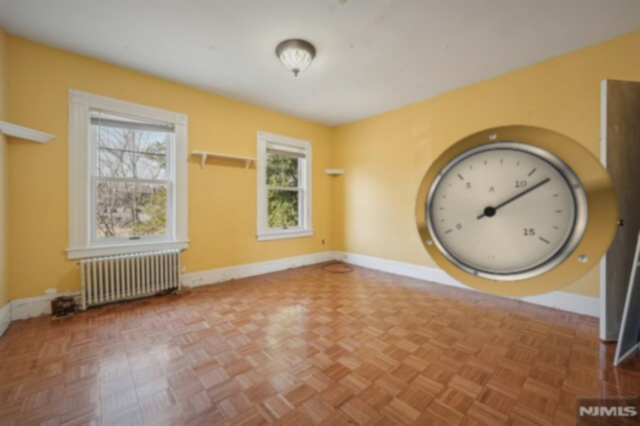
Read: value=11 unit=A
